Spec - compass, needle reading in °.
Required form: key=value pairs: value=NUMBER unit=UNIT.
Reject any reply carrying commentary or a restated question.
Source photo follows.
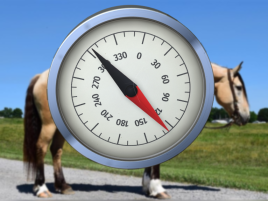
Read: value=125 unit=°
